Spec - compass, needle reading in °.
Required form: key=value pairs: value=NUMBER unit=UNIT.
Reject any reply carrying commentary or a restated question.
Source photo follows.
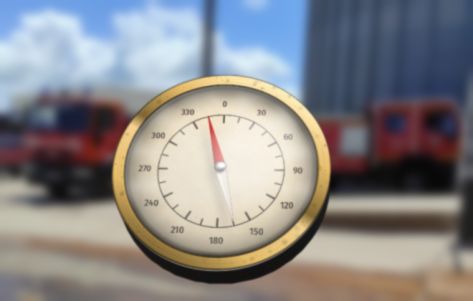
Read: value=345 unit=°
